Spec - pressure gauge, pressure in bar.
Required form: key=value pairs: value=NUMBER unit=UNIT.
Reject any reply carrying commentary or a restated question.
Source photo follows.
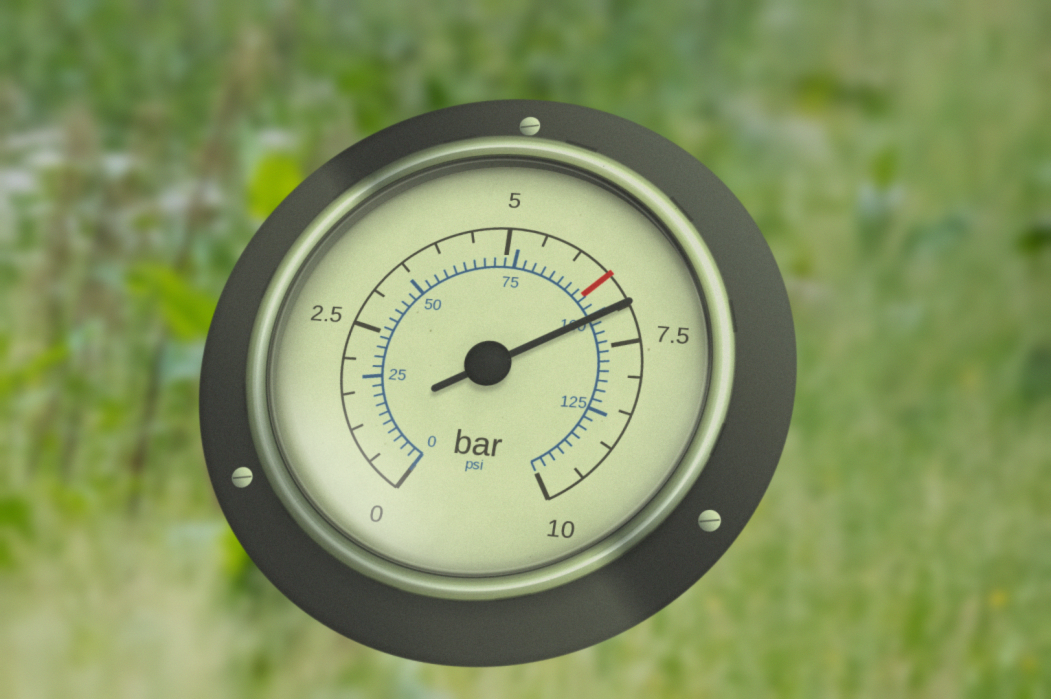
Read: value=7 unit=bar
